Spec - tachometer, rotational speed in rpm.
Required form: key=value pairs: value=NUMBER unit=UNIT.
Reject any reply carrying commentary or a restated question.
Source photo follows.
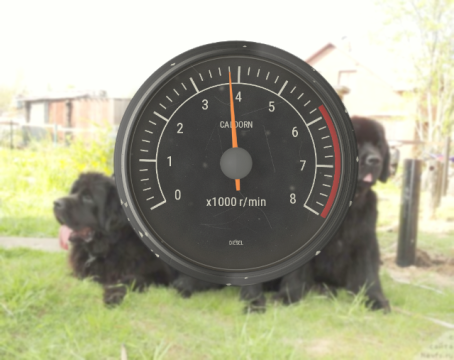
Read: value=3800 unit=rpm
